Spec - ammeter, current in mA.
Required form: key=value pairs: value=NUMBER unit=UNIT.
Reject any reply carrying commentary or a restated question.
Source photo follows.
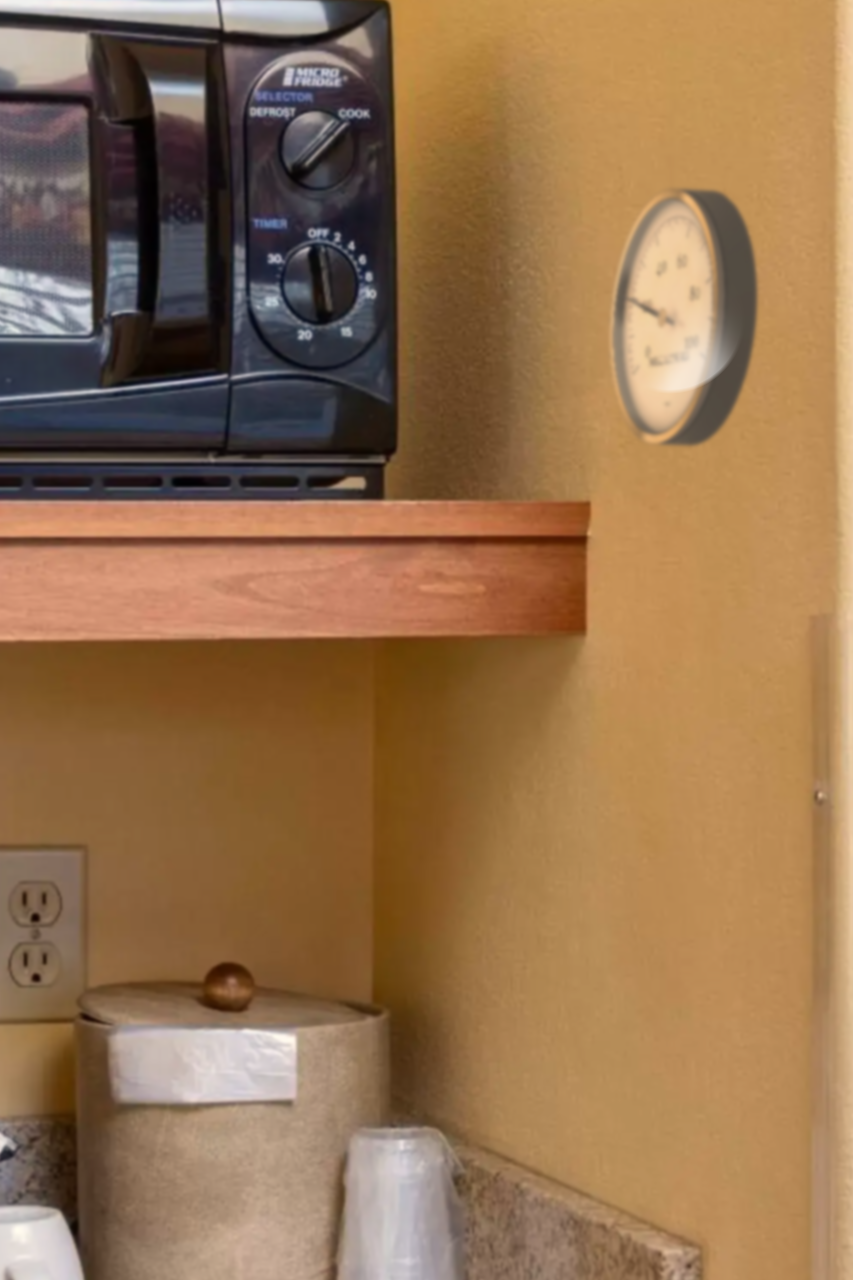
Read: value=20 unit=mA
